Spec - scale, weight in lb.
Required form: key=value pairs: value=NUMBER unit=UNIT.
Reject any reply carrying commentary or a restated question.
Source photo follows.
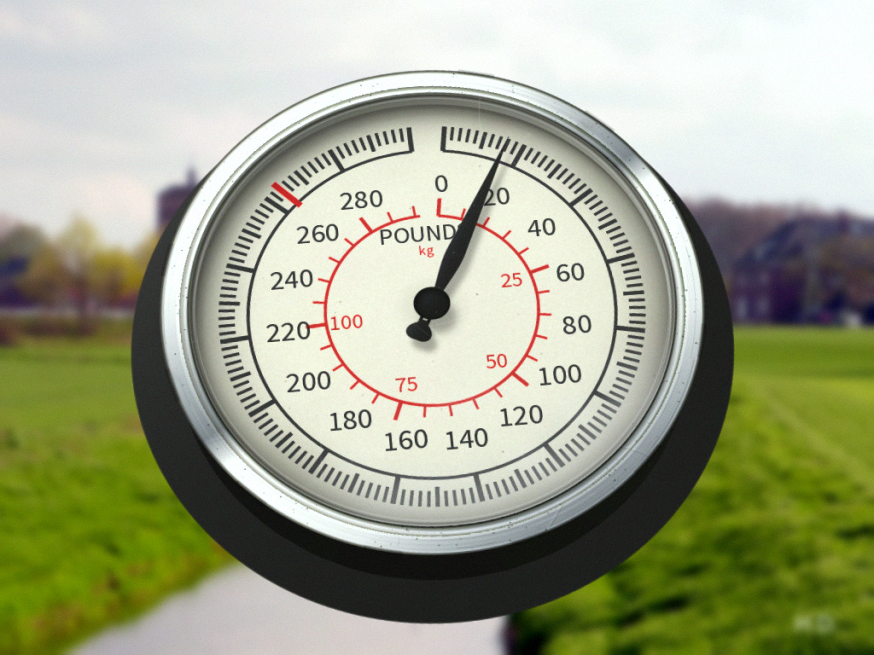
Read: value=16 unit=lb
